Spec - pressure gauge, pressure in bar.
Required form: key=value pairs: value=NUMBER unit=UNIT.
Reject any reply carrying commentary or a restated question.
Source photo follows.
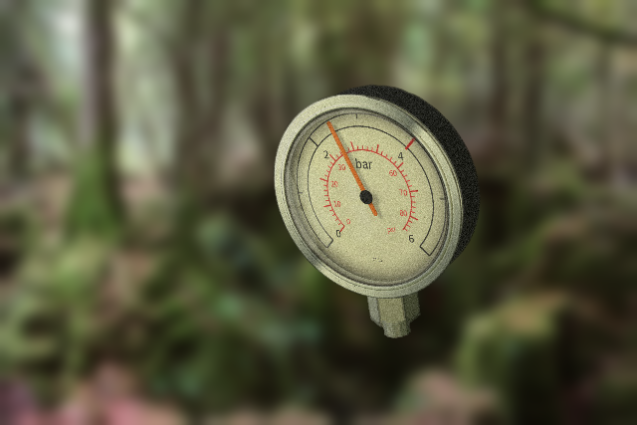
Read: value=2.5 unit=bar
